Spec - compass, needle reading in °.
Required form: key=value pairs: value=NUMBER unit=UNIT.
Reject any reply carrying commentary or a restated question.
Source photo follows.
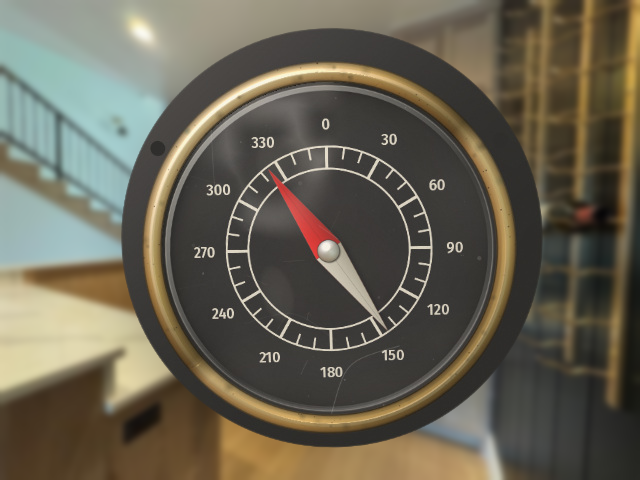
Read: value=325 unit=°
